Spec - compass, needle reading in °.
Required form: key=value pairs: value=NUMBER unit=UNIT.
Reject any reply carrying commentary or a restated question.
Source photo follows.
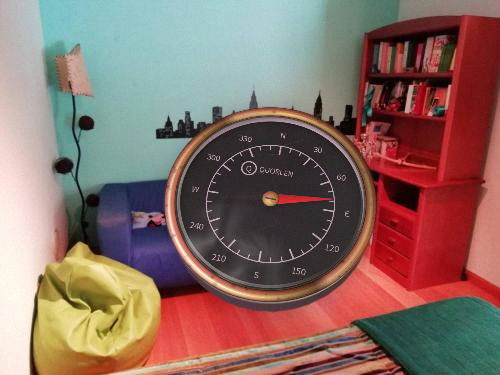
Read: value=80 unit=°
